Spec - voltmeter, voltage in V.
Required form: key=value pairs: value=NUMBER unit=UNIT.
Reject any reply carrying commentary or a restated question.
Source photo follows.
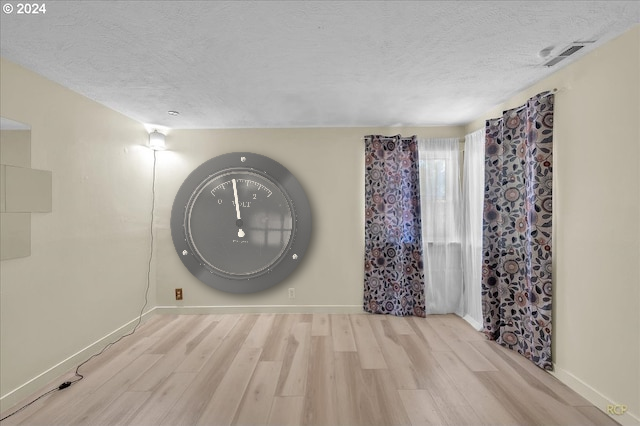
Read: value=1 unit=V
